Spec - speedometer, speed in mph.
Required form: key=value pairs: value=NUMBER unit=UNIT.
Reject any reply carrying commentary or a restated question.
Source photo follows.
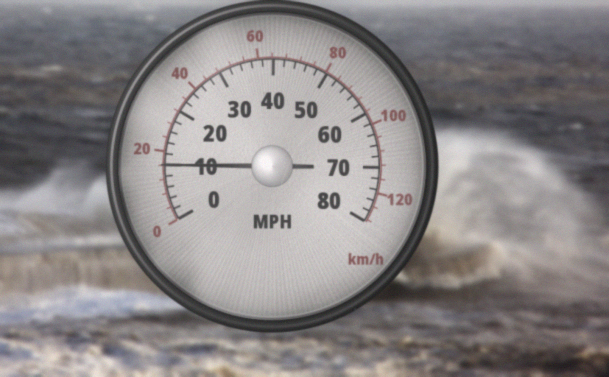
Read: value=10 unit=mph
